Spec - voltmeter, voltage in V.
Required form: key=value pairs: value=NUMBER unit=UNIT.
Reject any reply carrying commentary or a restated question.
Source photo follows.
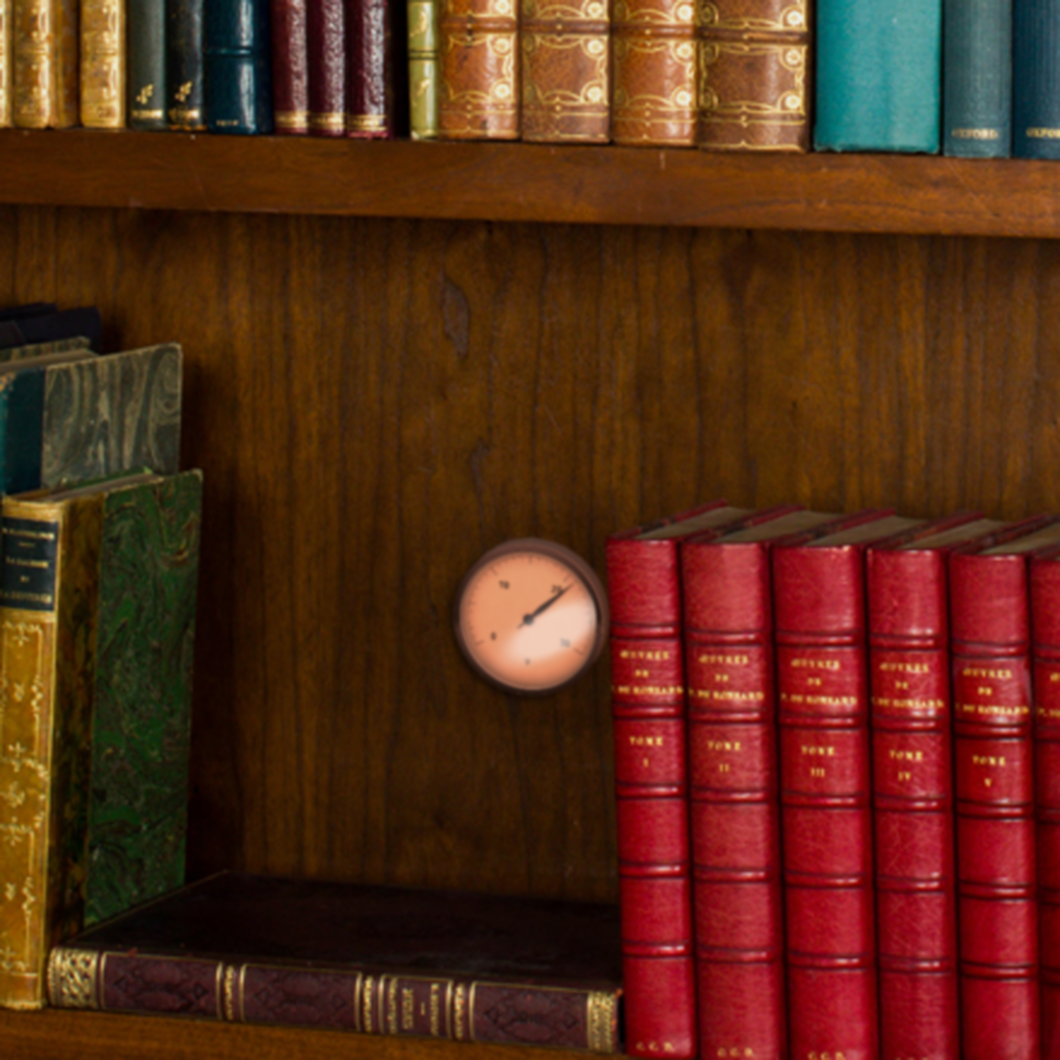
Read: value=21 unit=V
